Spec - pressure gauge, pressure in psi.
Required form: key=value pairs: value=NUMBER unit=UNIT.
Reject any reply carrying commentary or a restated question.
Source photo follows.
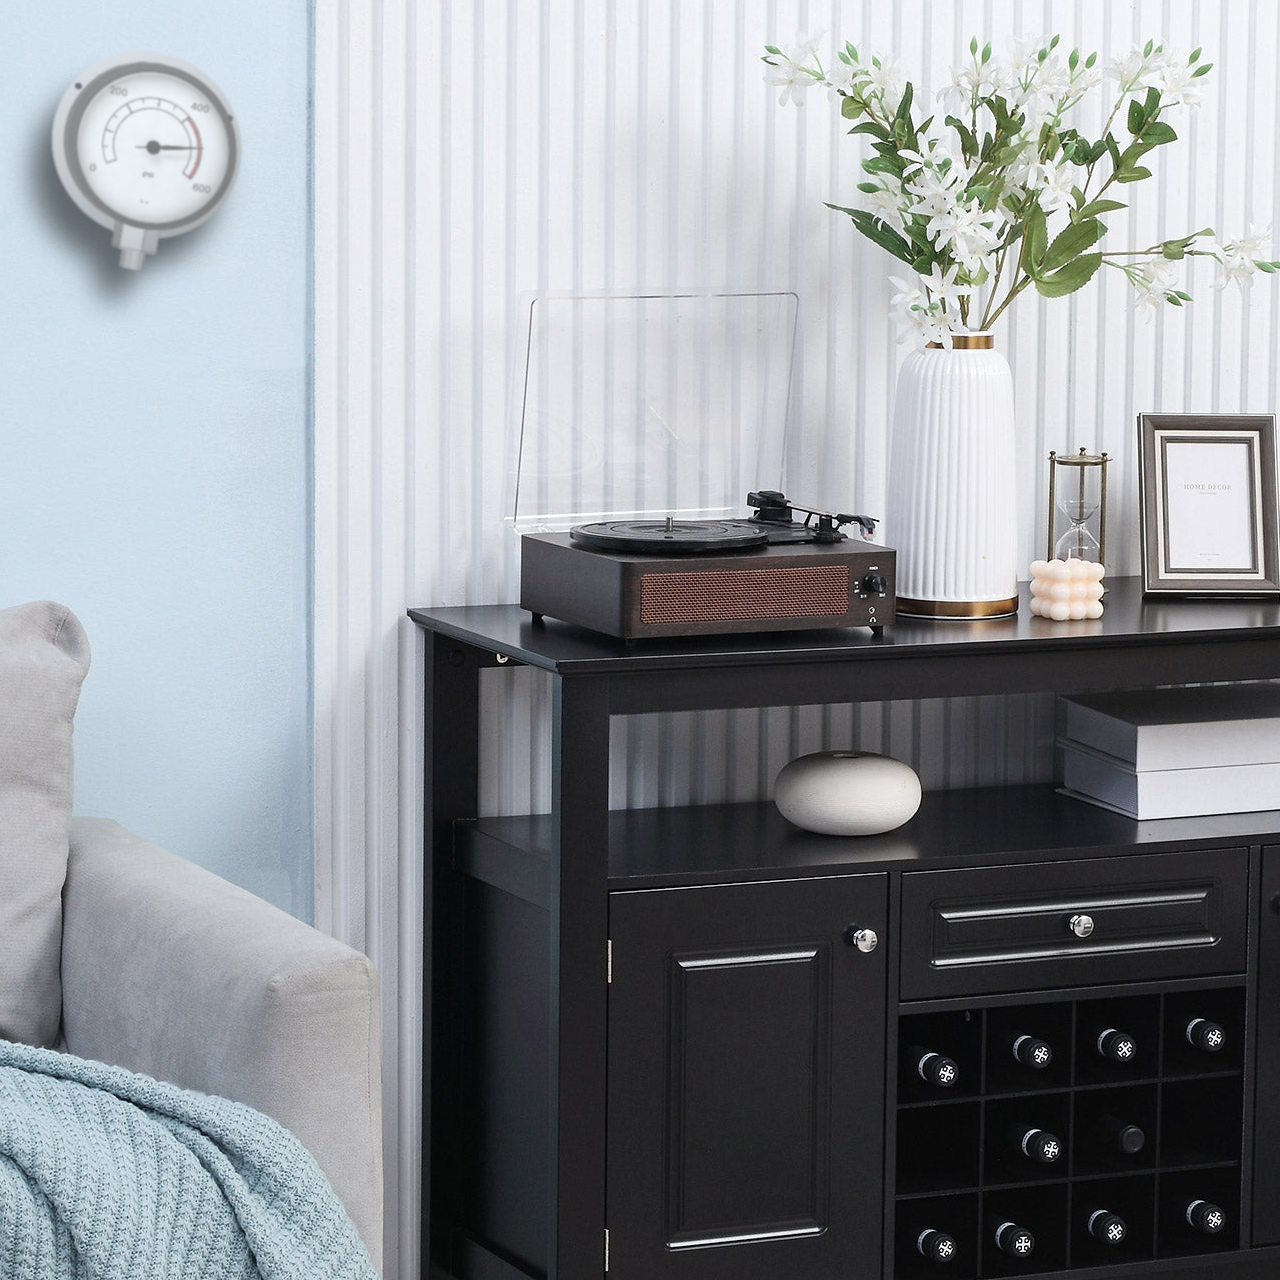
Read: value=500 unit=psi
